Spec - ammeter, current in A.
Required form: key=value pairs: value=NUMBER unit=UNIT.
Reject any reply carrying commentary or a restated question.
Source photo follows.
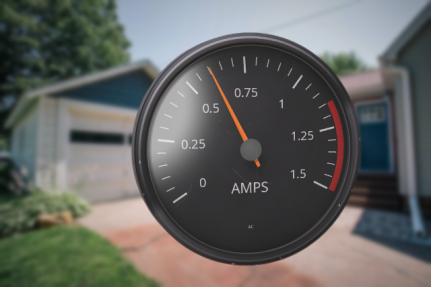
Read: value=0.6 unit=A
